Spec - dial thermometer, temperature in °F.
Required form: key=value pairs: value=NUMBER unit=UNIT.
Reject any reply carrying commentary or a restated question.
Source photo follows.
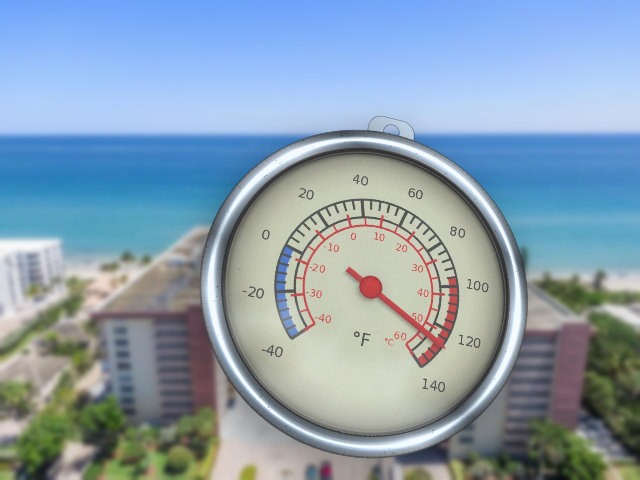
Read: value=128 unit=°F
